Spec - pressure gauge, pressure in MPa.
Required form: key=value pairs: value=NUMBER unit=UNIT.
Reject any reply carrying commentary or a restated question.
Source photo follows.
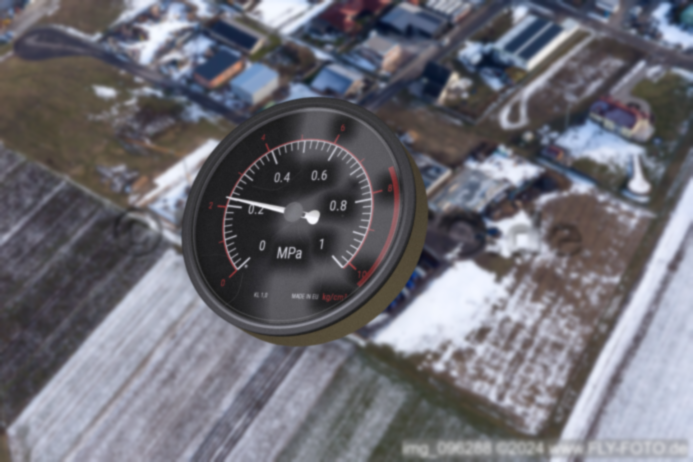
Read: value=0.22 unit=MPa
